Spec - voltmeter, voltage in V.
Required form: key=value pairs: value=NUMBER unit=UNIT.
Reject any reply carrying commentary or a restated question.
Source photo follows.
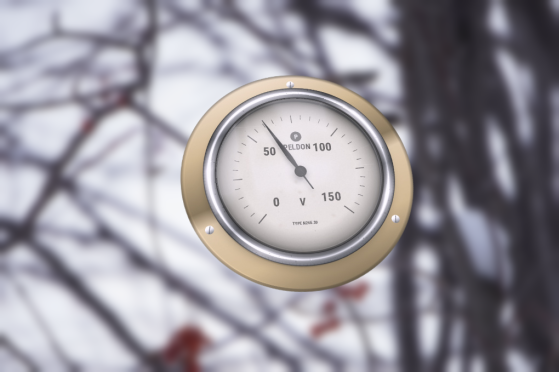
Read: value=60 unit=V
